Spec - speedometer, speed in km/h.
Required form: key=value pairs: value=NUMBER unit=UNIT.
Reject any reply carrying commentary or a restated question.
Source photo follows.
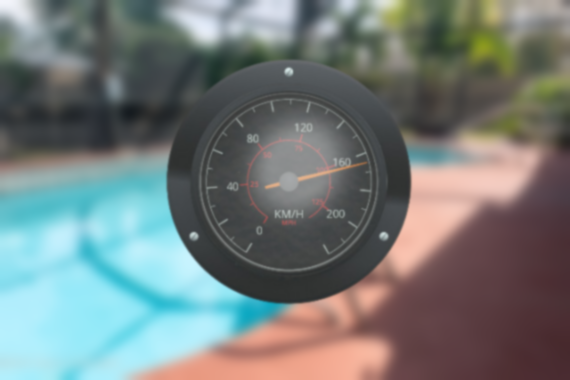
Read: value=165 unit=km/h
